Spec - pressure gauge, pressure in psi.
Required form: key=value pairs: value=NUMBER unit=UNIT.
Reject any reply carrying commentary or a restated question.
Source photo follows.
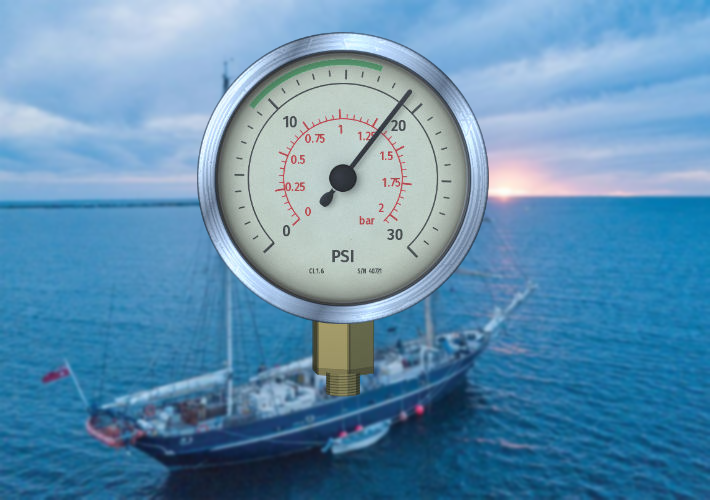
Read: value=19 unit=psi
